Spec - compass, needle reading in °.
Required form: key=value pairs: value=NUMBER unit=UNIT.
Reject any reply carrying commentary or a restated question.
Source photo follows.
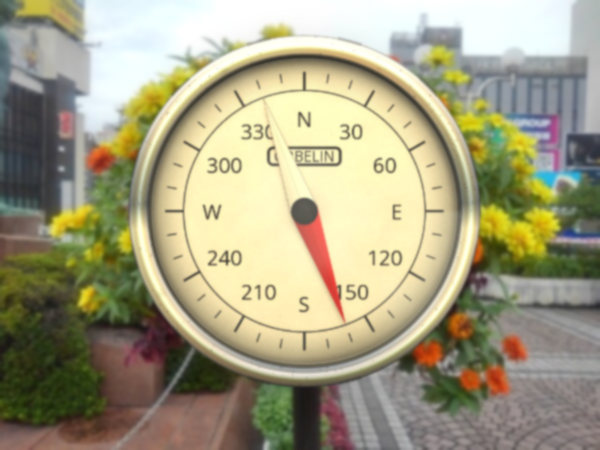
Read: value=160 unit=°
